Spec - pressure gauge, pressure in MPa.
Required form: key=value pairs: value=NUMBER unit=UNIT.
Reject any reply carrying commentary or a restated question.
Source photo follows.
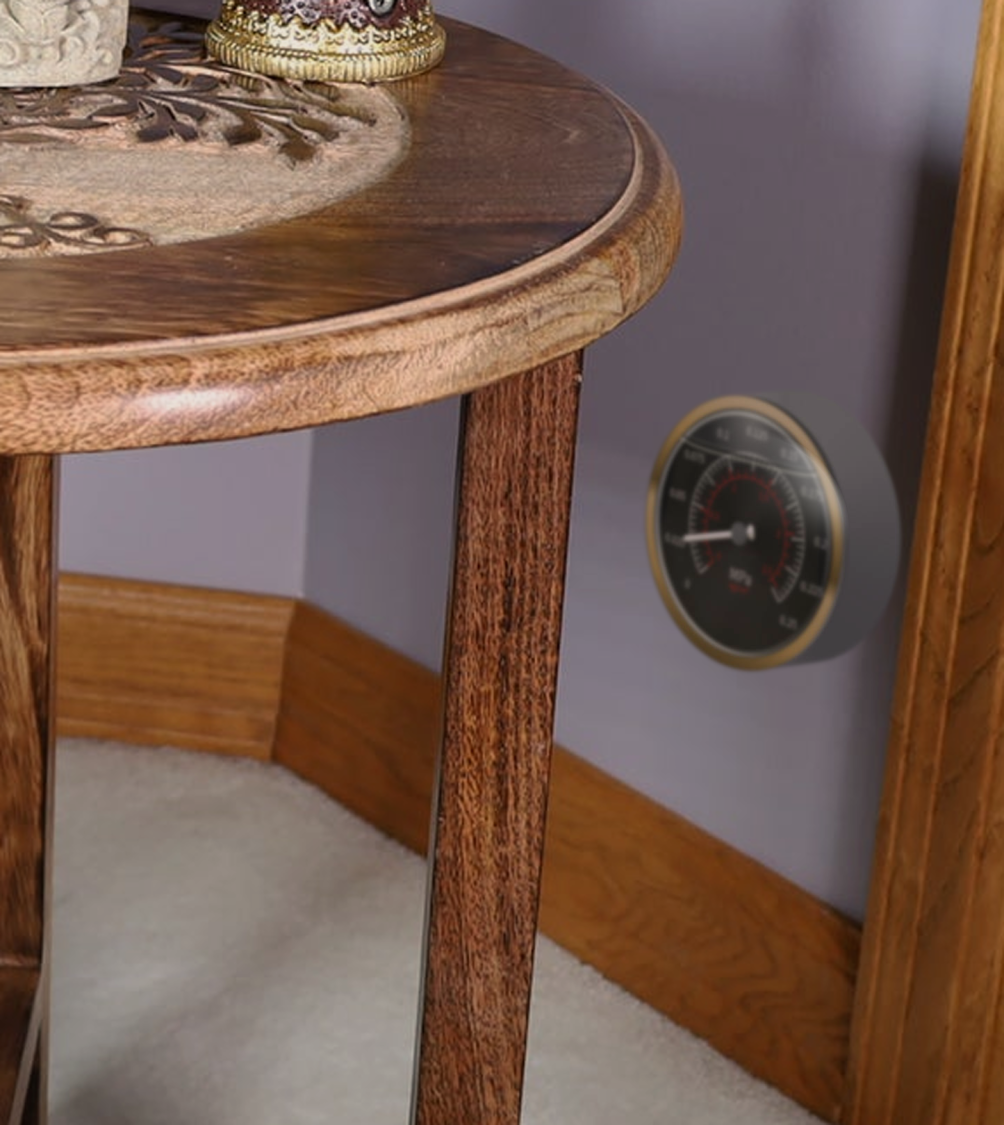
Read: value=0.025 unit=MPa
